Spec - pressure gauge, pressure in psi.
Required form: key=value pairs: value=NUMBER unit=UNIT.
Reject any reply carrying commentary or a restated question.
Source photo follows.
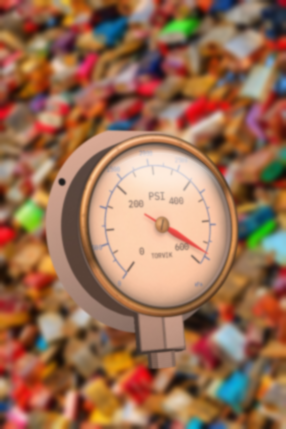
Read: value=575 unit=psi
